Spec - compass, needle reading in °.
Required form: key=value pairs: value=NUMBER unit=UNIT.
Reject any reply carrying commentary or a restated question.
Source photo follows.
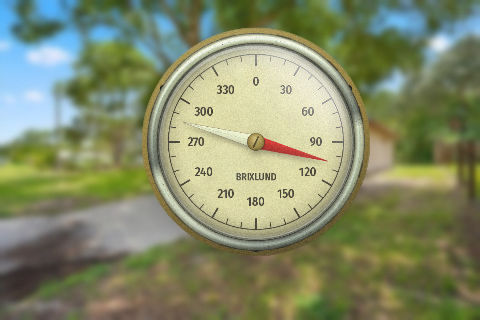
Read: value=105 unit=°
